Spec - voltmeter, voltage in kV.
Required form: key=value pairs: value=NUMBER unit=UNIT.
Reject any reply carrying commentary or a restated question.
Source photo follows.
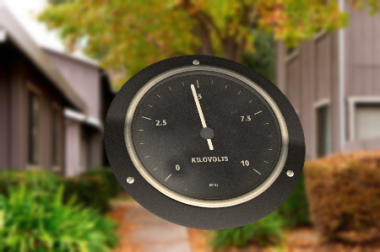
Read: value=4.75 unit=kV
